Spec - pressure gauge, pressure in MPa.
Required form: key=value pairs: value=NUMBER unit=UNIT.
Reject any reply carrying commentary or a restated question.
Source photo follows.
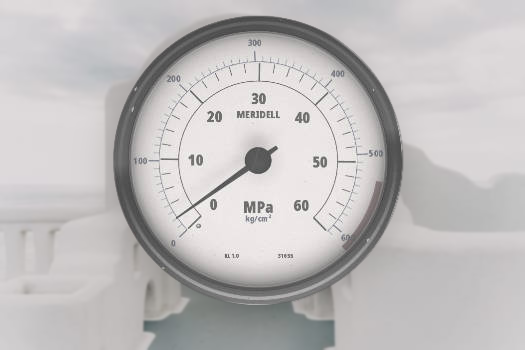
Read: value=2 unit=MPa
